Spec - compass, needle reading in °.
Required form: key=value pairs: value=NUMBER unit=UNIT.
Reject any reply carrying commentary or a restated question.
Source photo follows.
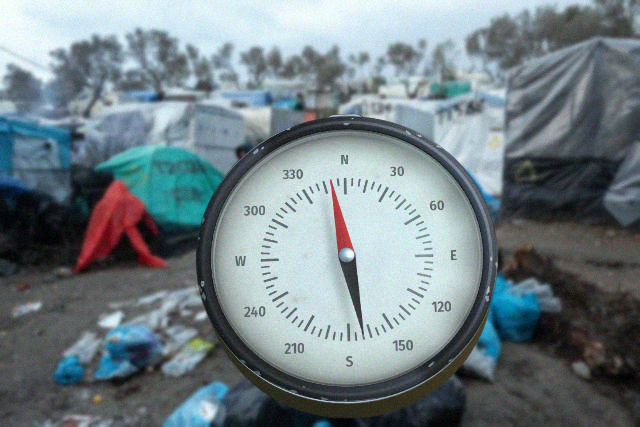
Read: value=350 unit=°
